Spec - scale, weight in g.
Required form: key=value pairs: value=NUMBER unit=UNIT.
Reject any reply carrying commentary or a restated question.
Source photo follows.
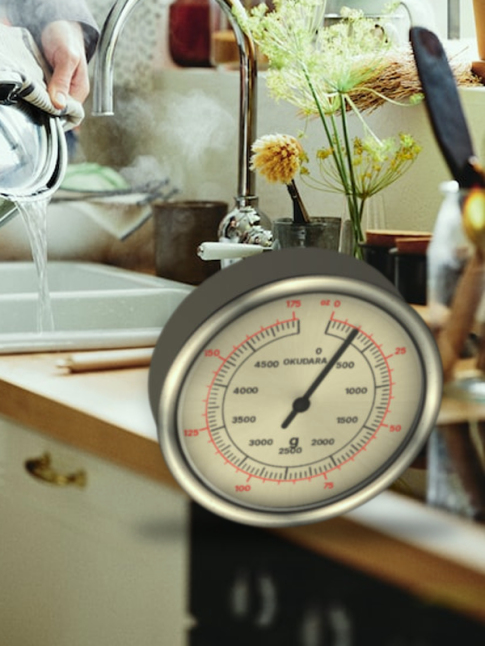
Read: value=250 unit=g
